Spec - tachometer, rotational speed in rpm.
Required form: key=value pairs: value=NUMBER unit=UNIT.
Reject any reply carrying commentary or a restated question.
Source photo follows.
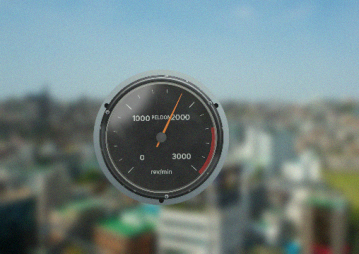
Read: value=1800 unit=rpm
